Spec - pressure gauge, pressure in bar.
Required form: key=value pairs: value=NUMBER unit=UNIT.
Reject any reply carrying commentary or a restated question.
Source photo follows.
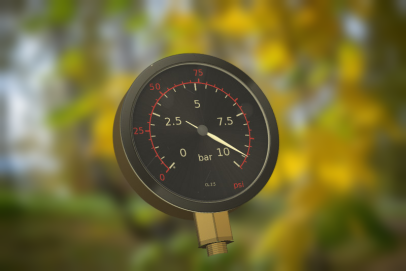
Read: value=9.5 unit=bar
